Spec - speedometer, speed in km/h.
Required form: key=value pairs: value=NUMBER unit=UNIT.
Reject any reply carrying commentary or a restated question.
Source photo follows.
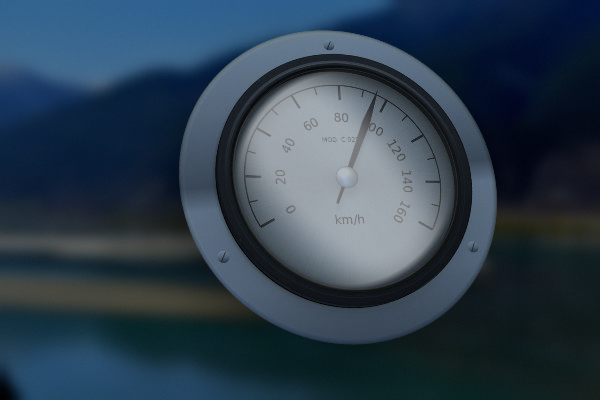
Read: value=95 unit=km/h
